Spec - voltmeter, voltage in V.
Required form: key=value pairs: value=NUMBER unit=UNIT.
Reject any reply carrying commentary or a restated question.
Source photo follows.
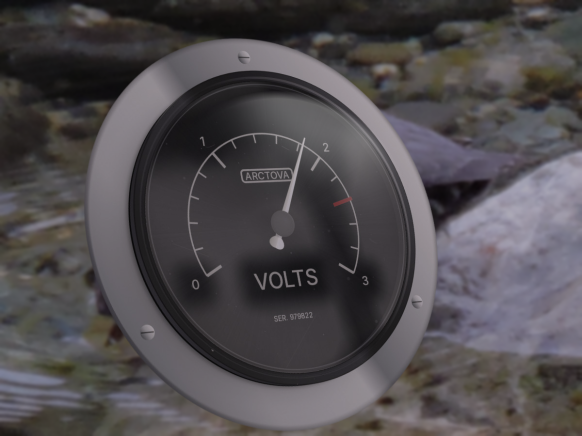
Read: value=1.8 unit=V
